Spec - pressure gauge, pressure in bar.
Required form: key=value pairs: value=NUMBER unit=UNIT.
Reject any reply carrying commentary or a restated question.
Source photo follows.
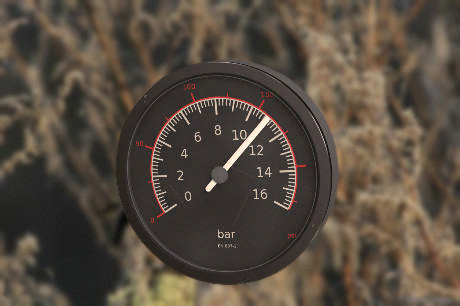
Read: value=11 unit=bar
